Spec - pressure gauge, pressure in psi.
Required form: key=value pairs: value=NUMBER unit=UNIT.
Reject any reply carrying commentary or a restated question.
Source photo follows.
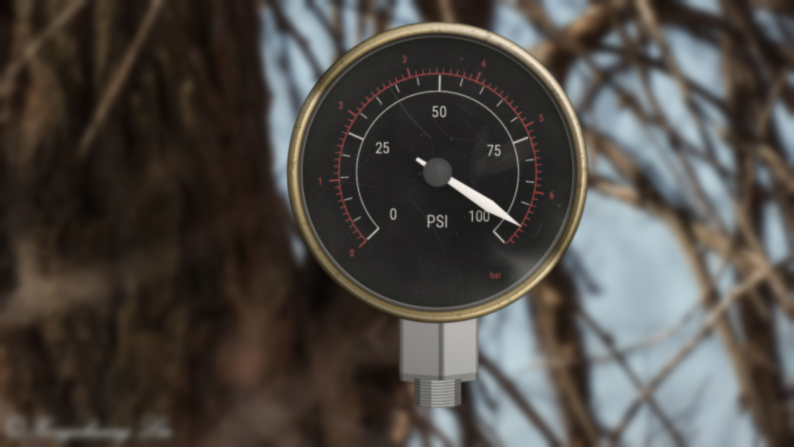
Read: value=95 unit=psi
